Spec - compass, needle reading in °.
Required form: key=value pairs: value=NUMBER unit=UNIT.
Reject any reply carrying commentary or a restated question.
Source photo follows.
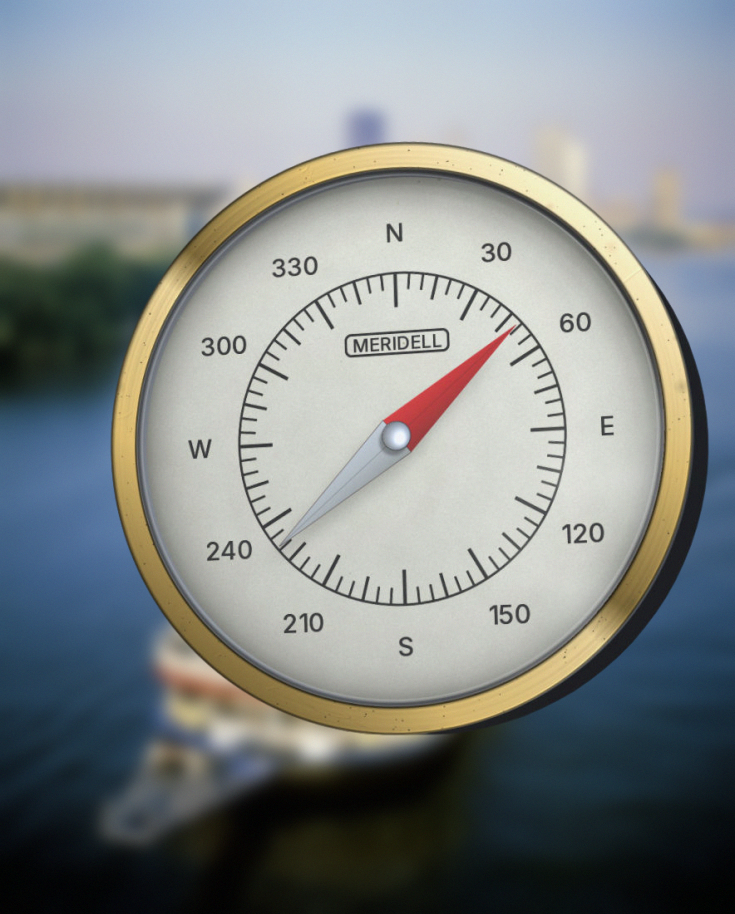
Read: value=50 unit=°
